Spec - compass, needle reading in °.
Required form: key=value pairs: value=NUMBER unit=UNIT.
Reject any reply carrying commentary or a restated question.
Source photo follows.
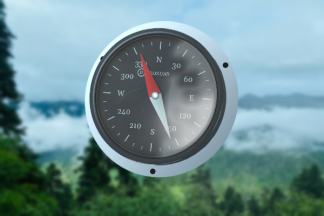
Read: value=335 unit=°
